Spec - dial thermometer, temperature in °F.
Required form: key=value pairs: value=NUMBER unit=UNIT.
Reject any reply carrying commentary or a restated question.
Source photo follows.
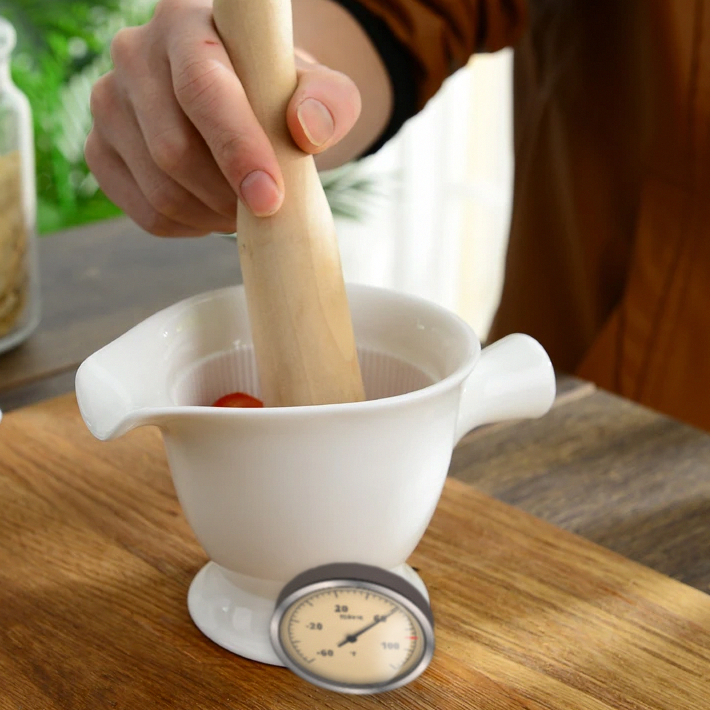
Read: value=60 unit=°F
